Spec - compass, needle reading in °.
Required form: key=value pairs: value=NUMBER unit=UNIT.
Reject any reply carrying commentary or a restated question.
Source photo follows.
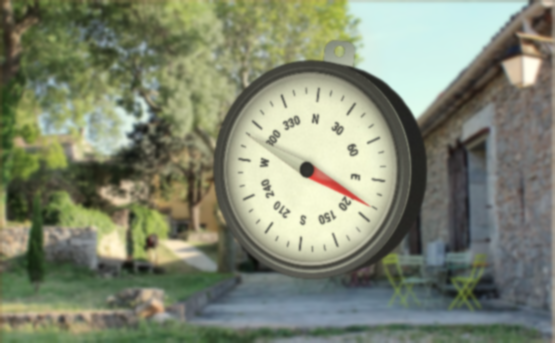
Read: value=110 unit=°
